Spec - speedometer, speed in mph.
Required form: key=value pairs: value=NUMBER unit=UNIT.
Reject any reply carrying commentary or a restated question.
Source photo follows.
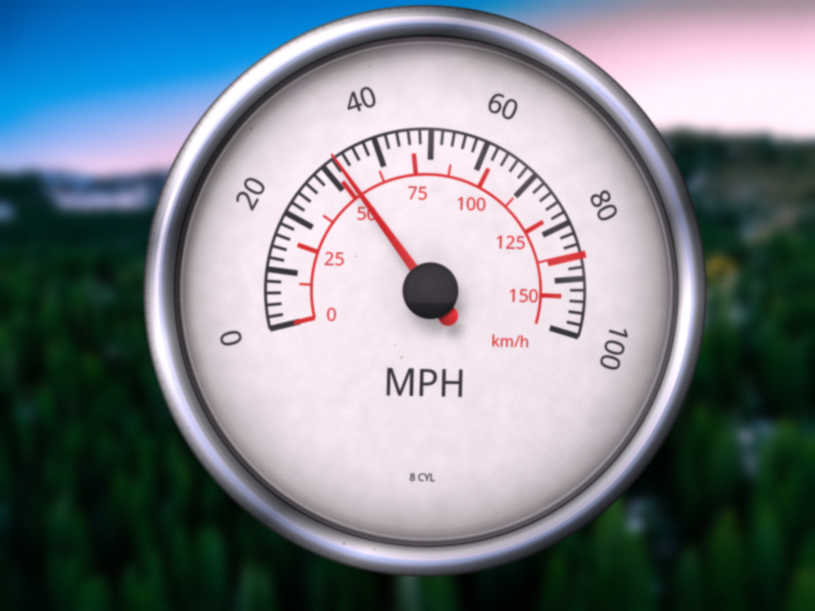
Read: value=32 unit=mph
